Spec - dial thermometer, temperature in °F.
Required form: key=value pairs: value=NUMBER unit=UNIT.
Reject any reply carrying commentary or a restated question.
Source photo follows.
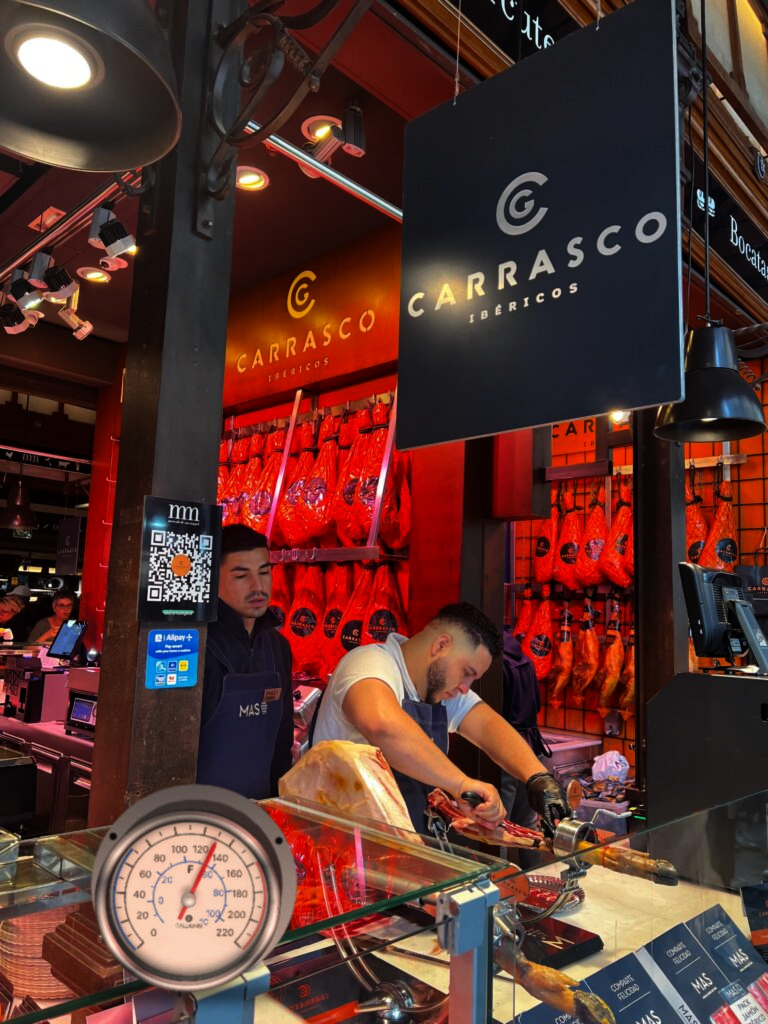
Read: value=130 unit=°F
